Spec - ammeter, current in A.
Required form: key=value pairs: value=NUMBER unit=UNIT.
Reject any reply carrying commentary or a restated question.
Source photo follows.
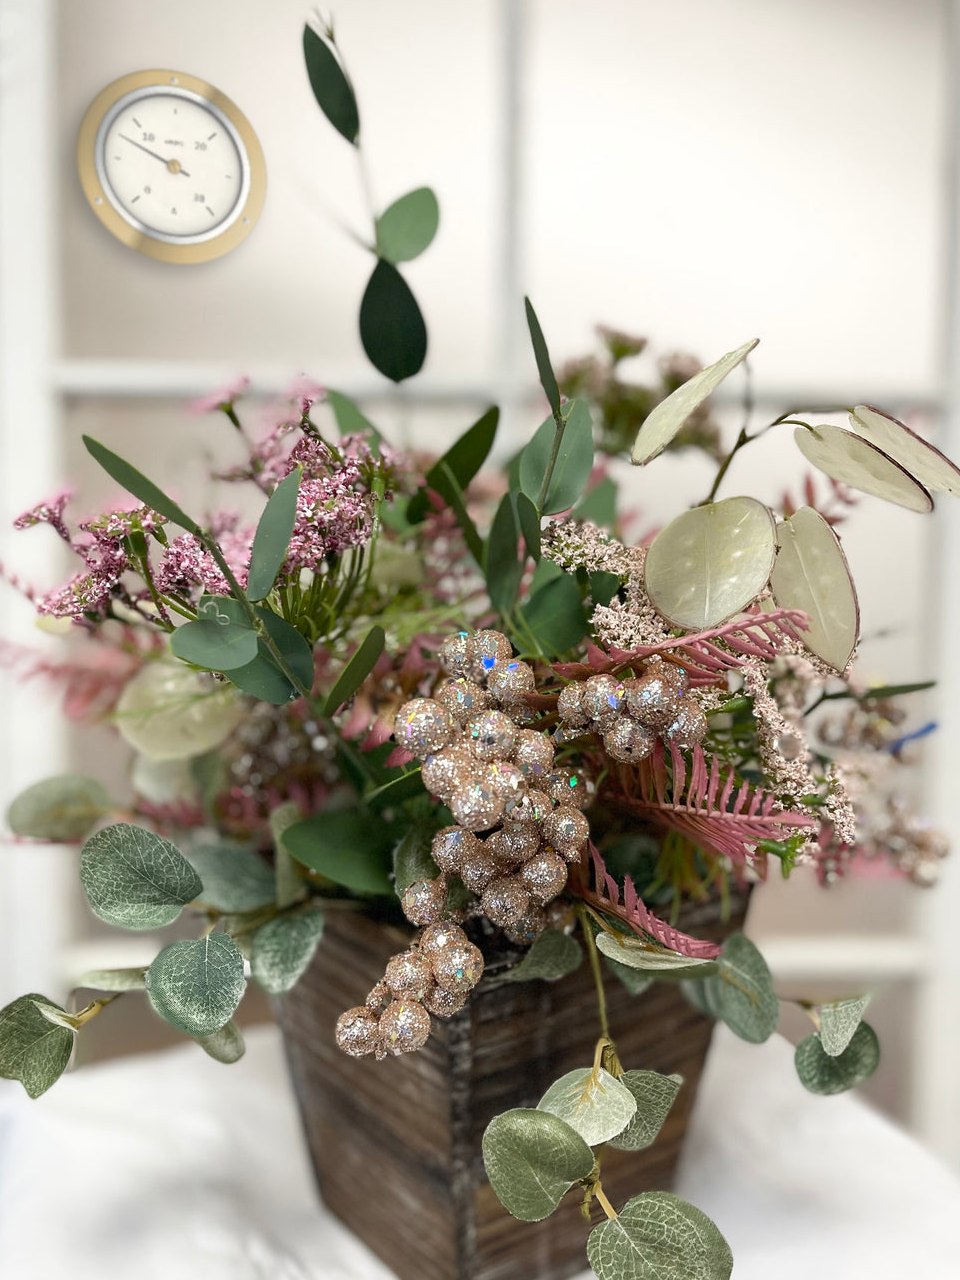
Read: value=7.5 unit=A
